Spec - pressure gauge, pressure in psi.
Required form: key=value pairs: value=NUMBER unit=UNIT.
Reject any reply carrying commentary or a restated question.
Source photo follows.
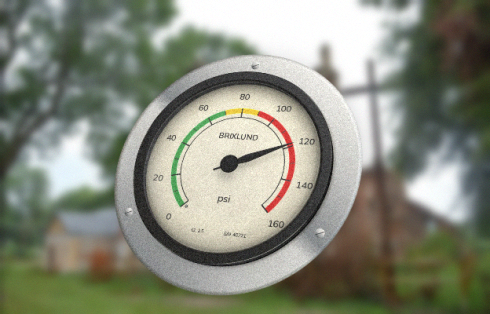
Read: value=120 unit=psi
